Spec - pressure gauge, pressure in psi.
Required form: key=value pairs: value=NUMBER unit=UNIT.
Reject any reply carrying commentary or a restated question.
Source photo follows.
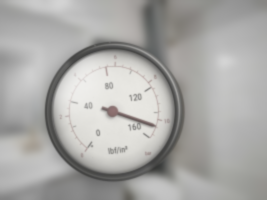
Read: value=150 unit=psi
